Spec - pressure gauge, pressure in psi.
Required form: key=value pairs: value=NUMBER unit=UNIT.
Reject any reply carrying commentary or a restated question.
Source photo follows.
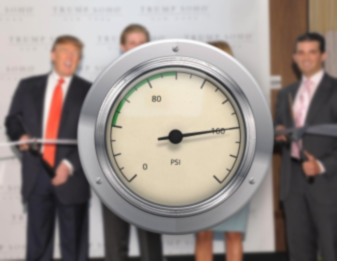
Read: value=160 unit=psi
